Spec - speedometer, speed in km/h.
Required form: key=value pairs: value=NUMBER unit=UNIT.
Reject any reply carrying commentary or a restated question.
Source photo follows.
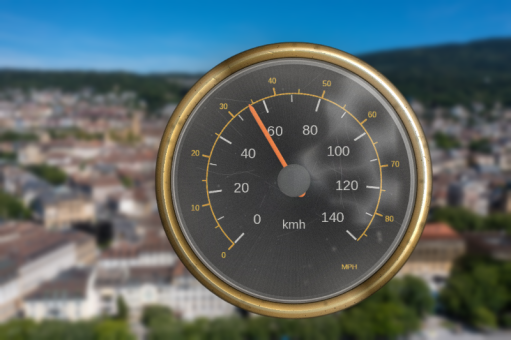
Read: value=55 unit=km/h
